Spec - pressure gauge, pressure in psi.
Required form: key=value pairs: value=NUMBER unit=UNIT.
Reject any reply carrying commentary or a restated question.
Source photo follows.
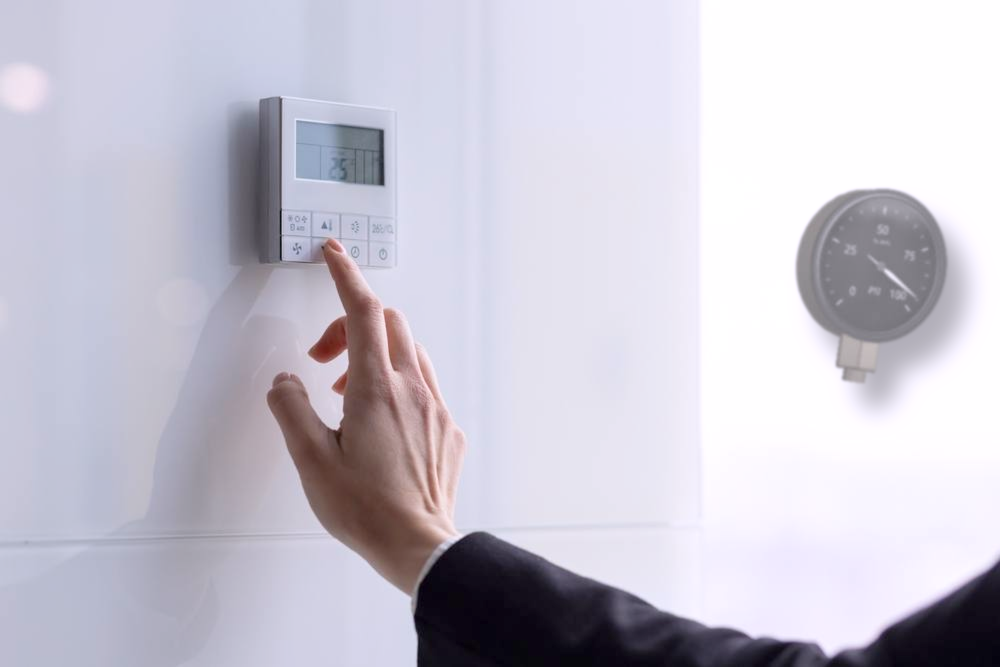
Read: value=95 unit=psi
